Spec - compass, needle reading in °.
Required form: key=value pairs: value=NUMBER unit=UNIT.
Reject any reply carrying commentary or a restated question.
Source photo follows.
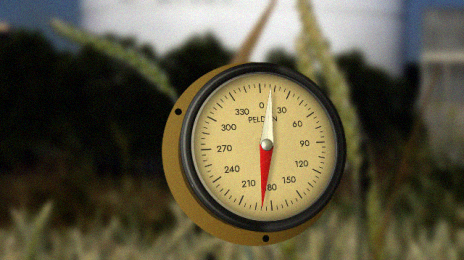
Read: value=190 unit=°
